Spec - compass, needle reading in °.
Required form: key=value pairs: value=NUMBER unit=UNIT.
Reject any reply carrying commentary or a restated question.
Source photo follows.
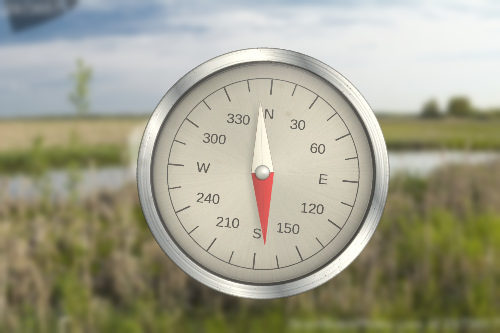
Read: value=172.5 unit=°
